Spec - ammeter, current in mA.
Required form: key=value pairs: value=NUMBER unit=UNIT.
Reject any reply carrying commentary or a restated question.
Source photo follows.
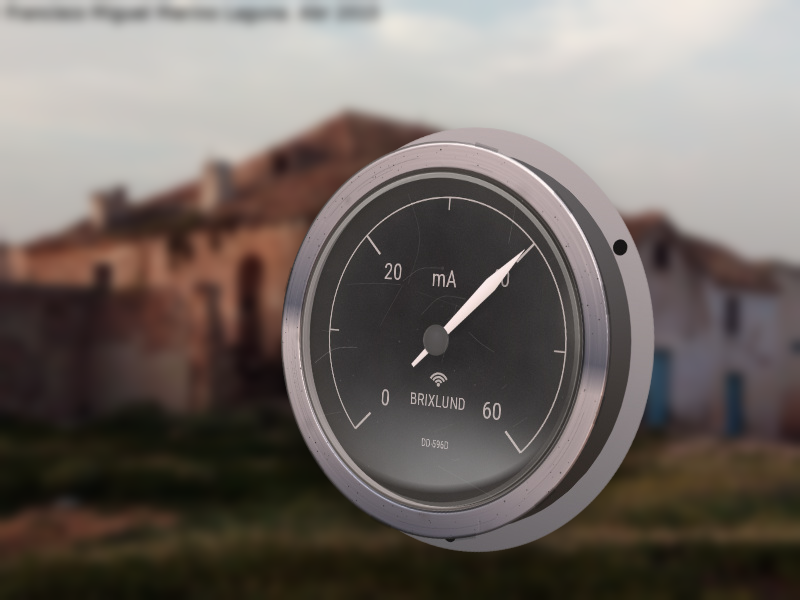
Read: value=40 unit=mA
